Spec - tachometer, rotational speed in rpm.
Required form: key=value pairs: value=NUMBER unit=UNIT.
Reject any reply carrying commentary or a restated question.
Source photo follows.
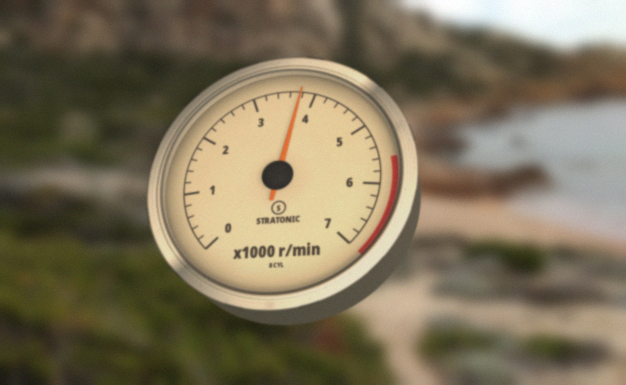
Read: value=3800 unit=rpm
